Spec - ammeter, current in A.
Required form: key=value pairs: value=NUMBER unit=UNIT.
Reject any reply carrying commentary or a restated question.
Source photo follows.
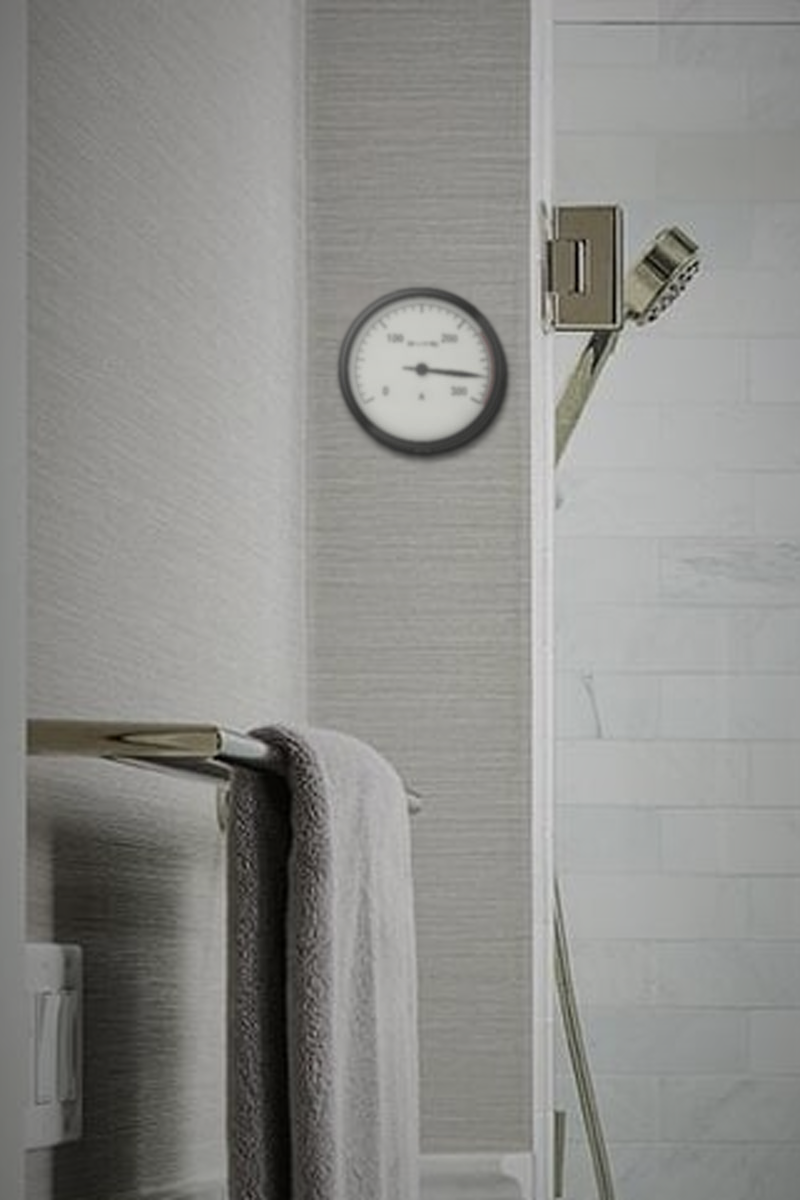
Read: value=270 unit=A
